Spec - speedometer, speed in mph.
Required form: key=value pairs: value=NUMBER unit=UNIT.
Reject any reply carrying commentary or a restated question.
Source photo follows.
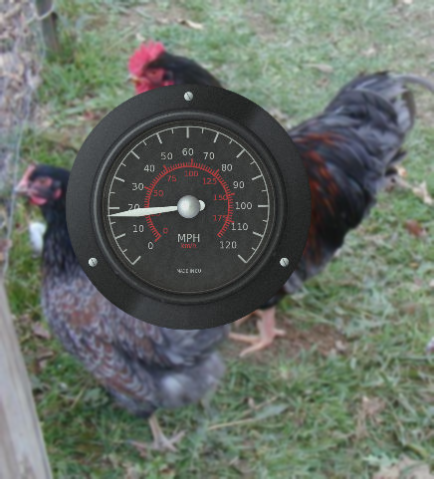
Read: value=17.5 unit=mph
